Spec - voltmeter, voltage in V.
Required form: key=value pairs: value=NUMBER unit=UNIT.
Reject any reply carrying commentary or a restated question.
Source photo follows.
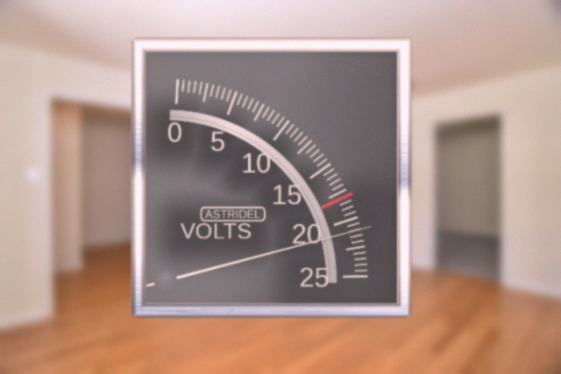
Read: value=21 unit=V
